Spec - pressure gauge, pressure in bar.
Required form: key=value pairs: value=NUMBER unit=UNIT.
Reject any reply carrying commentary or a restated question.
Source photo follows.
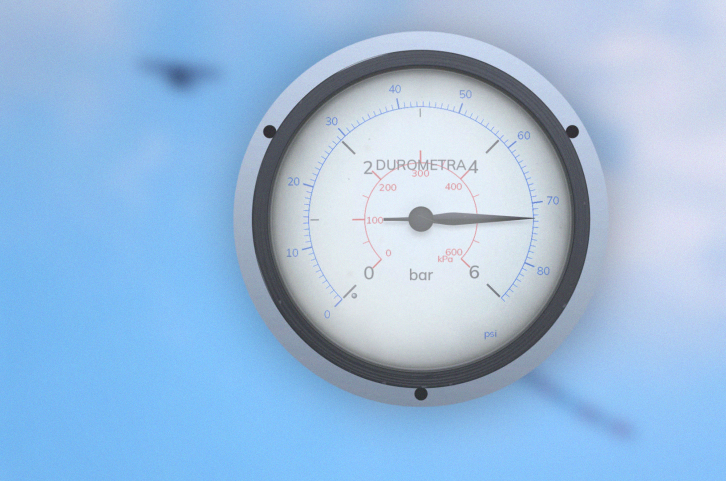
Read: value=5 unit=bar
